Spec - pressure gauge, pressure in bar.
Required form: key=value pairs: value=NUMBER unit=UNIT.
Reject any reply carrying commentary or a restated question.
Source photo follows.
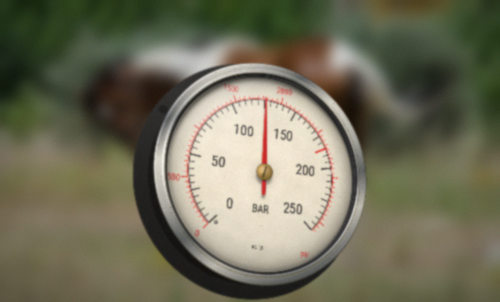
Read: value=125 unit=bar
